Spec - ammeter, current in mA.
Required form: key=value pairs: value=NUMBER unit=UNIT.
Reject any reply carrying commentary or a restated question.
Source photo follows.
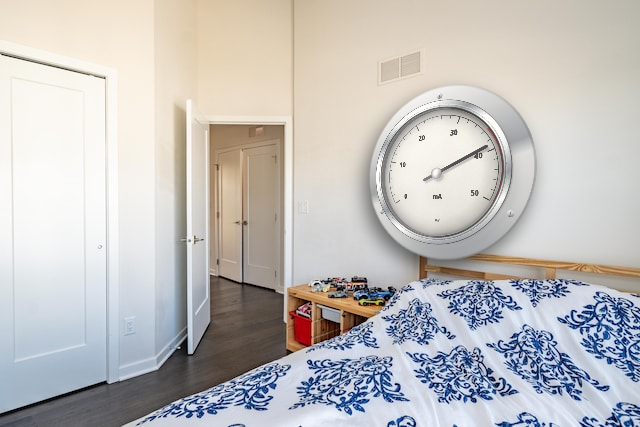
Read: value=39 unit=mA
